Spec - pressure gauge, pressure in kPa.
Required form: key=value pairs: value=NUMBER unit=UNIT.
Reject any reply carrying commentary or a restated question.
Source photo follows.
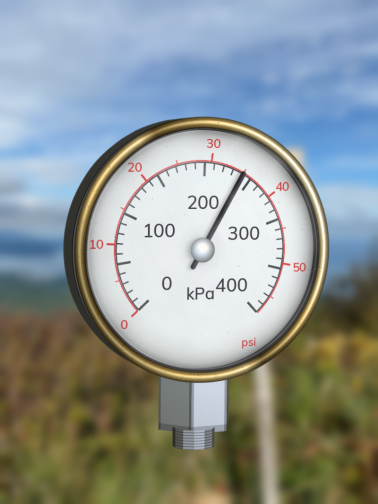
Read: value=240 unit=kPa
